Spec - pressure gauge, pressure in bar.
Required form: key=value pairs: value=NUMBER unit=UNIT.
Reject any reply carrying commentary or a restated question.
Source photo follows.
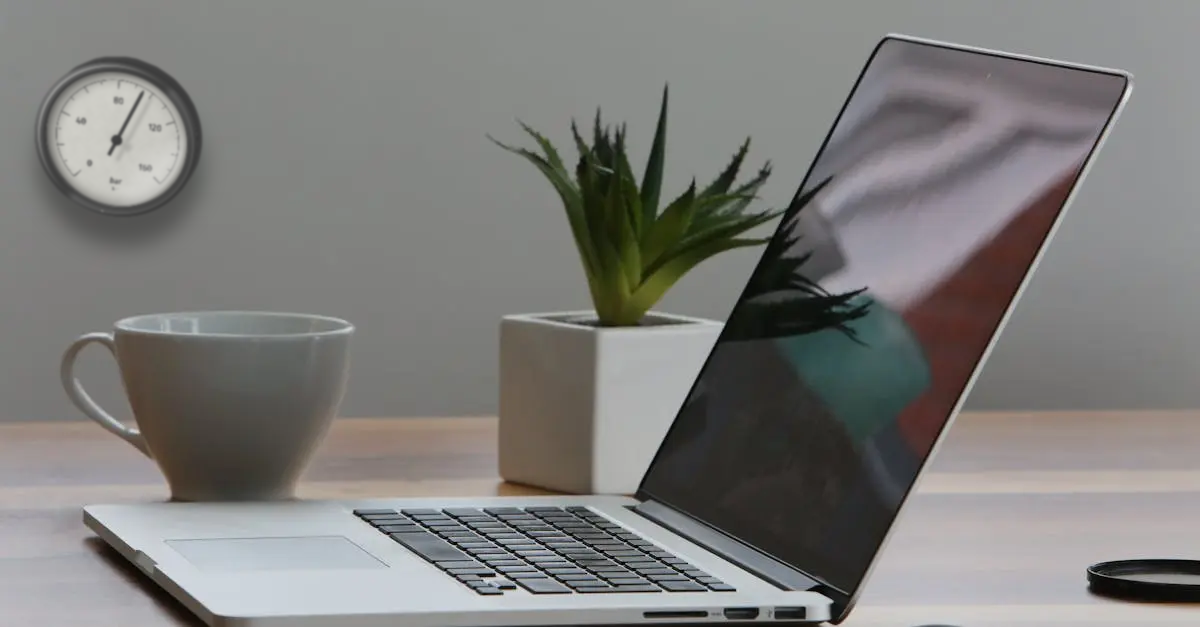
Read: value=95 unit=bar
